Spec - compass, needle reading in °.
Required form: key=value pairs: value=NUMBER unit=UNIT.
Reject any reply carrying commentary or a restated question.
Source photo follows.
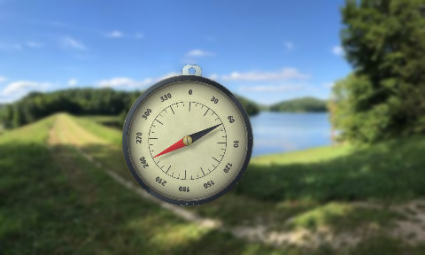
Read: value=240 unit=°
